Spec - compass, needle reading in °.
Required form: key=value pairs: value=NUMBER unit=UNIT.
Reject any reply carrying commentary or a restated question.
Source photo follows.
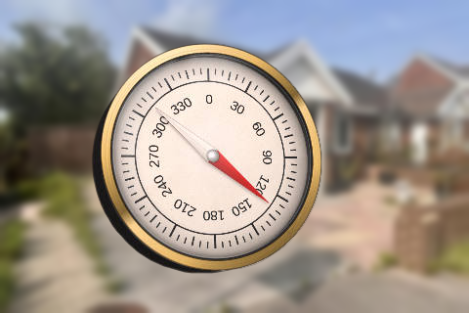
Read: value=130 unit=°
